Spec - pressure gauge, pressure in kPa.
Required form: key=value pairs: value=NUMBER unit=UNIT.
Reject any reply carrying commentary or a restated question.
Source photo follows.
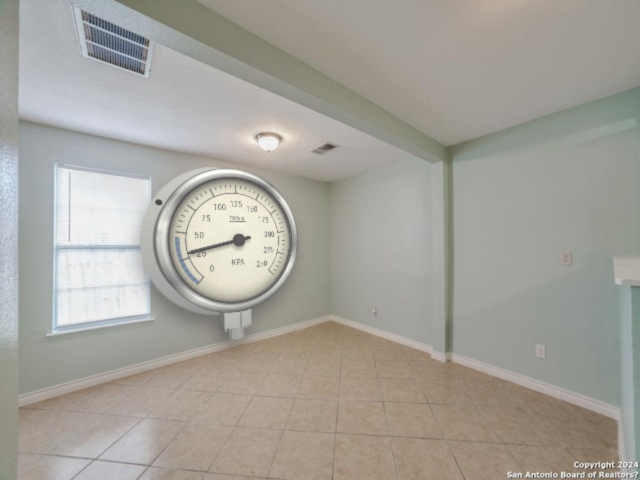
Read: value=30 unit=kPa
